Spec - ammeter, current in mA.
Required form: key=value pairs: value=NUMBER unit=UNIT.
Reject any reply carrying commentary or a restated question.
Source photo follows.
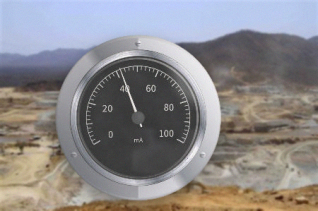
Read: value=42 unit=mA
